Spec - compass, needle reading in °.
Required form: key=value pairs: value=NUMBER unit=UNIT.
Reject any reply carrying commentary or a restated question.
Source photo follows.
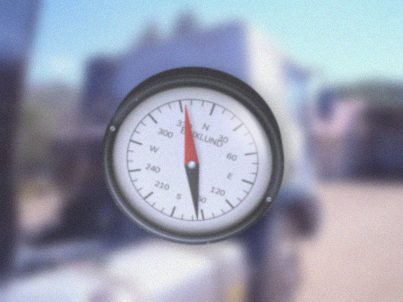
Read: value=335 unit=°
